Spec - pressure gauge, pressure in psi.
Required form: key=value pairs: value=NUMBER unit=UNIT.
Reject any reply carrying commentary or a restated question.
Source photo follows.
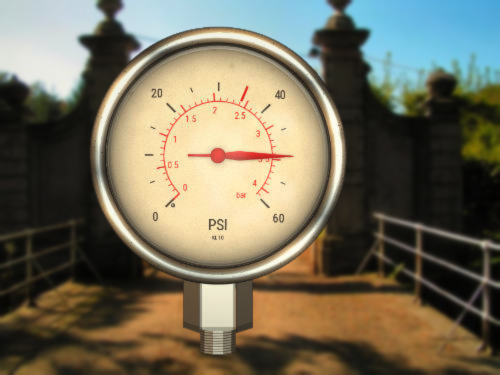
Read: value=50 unit=psi
